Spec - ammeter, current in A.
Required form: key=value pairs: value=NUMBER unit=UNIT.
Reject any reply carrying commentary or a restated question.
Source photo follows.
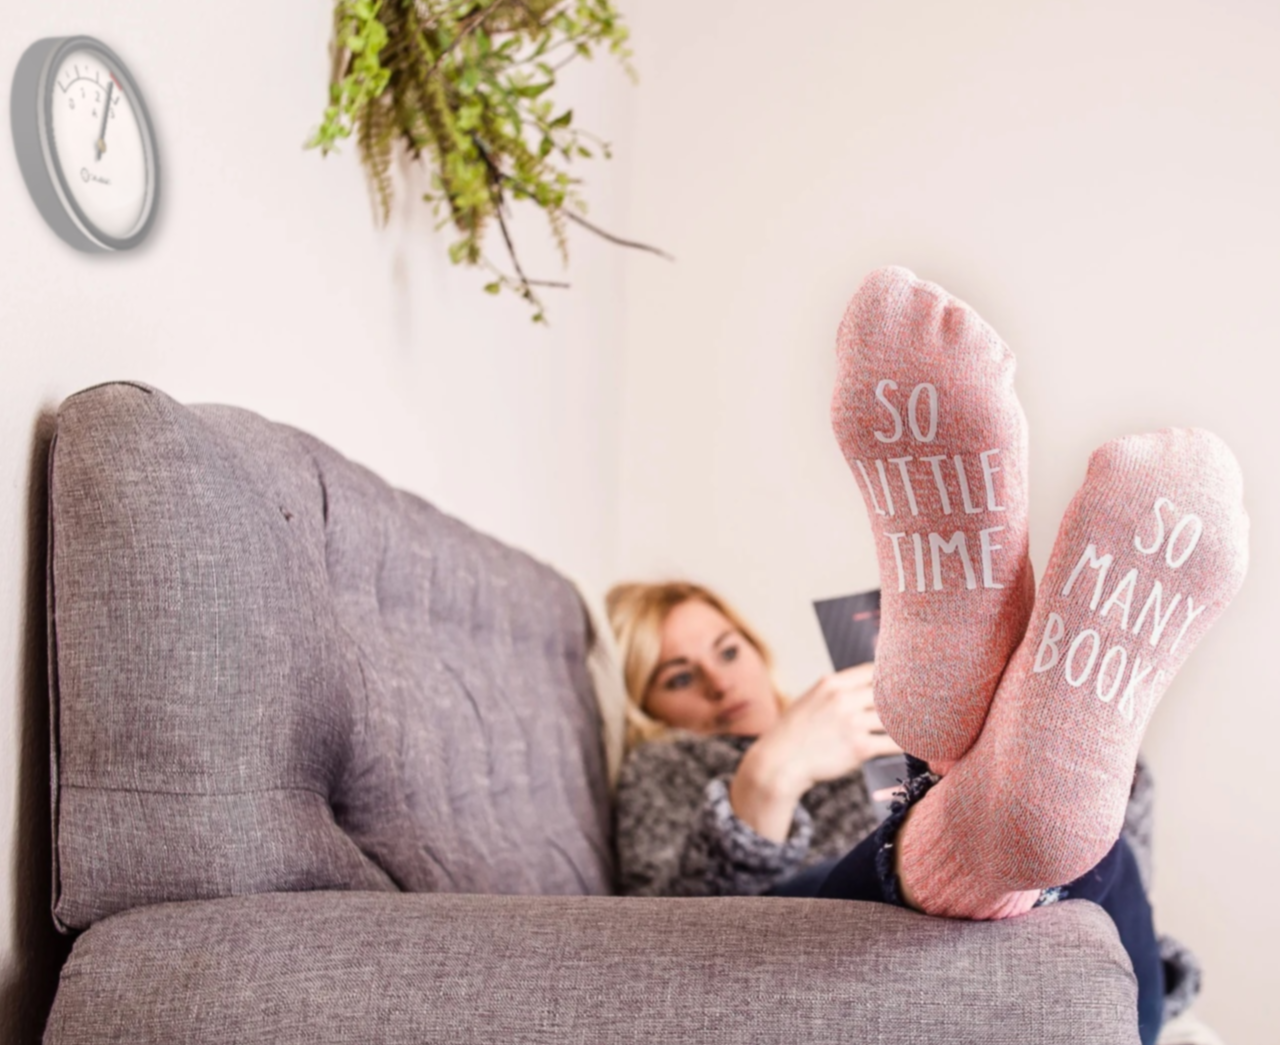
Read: value=2.5 unit=A
